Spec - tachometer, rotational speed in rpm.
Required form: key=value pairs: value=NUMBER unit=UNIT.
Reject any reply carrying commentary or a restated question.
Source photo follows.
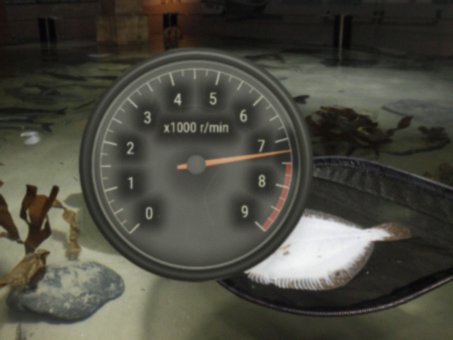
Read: value=7250 unit=rpm
